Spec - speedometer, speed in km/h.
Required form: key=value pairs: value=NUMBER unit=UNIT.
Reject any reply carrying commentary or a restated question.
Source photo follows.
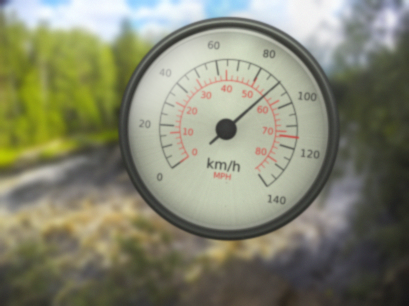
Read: value=90 unit=km/h
